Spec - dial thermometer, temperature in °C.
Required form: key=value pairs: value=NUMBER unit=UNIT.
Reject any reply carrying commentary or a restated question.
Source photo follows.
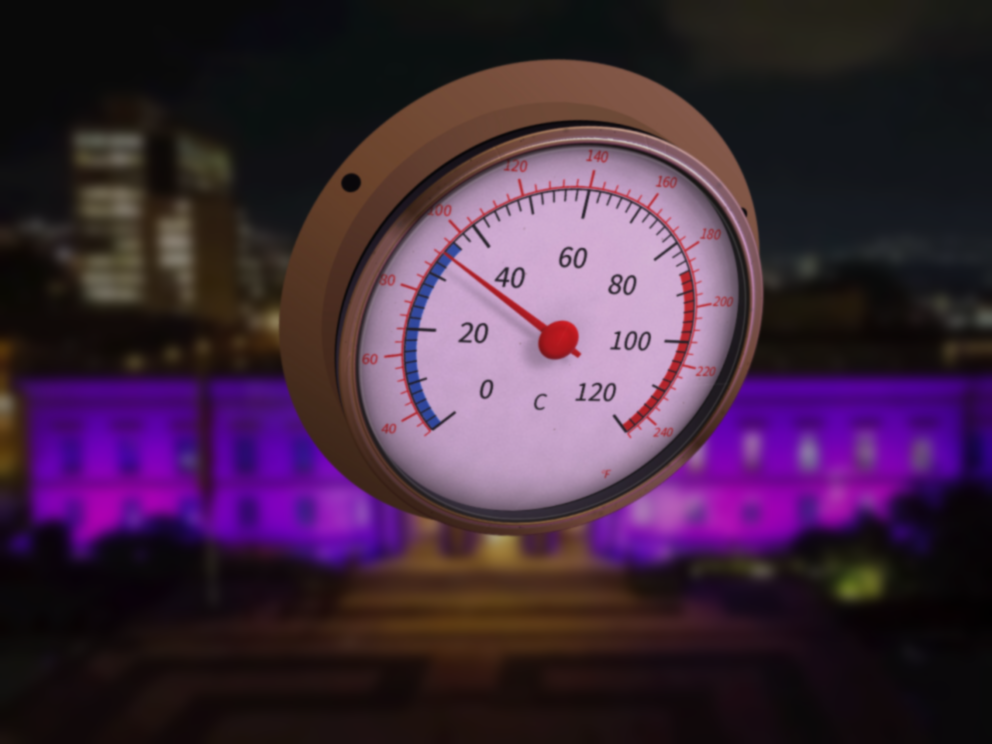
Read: value=34 unit=°C
